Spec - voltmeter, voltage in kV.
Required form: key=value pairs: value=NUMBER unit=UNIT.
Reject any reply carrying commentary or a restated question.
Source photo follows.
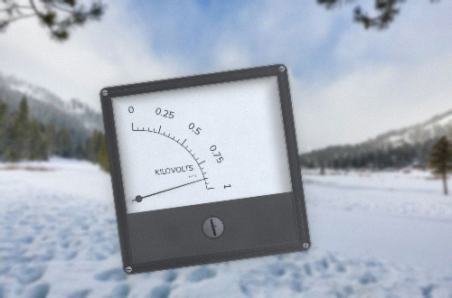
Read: value=0.9 unit=kV
